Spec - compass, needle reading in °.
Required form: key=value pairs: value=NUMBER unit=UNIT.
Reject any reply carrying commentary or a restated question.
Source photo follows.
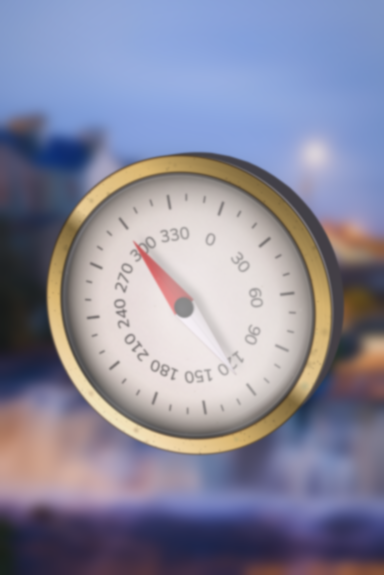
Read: value=300 unit=°
